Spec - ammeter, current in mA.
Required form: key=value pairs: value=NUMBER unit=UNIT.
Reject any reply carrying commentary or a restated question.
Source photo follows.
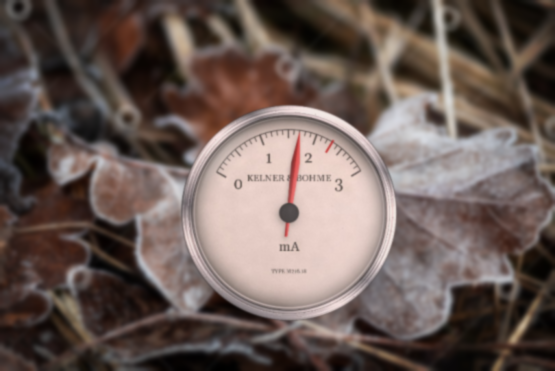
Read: value=1.7 unit=mA
